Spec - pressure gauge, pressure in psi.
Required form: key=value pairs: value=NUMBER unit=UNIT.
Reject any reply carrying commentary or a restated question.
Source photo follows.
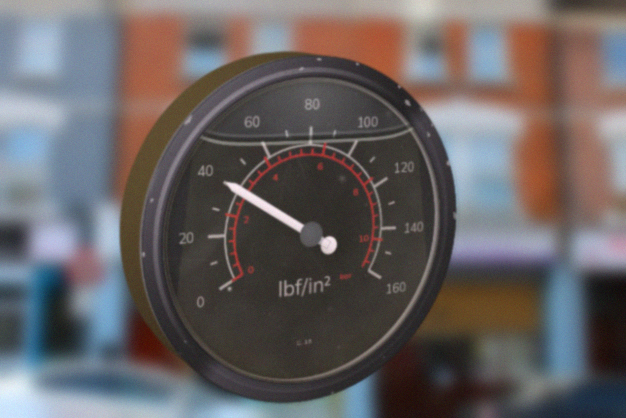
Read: value=40 unit=psi
